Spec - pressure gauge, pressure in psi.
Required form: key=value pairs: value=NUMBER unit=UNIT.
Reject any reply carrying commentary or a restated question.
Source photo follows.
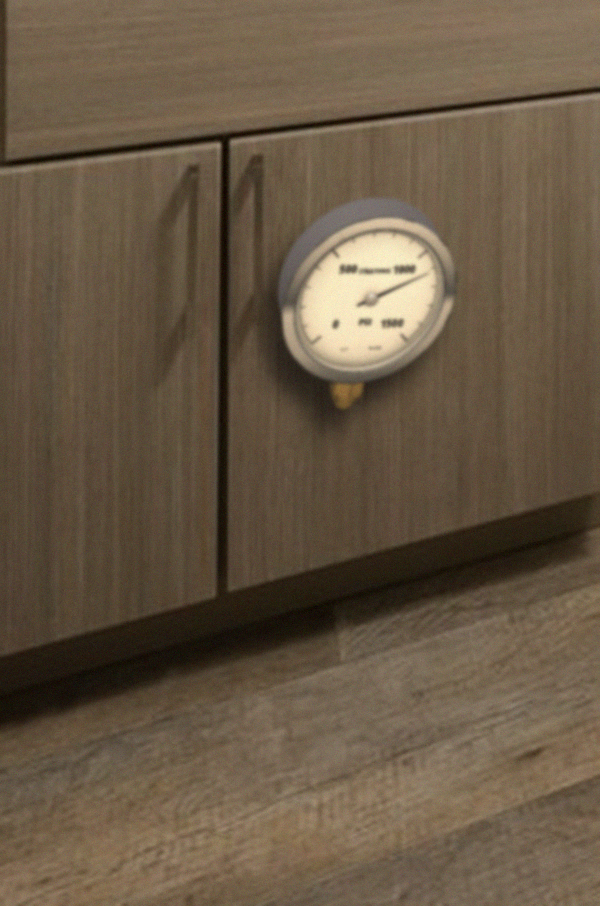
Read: value=1100 unit=psi
